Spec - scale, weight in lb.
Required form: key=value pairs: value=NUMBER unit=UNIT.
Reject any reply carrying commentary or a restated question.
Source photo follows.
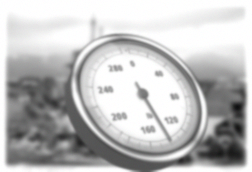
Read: value=140 unit=lb
